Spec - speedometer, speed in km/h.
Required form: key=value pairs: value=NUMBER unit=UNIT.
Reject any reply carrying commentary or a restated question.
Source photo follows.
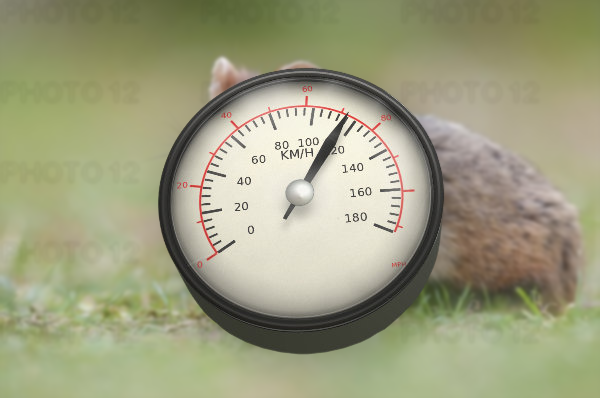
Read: value=116 unit=km/h
